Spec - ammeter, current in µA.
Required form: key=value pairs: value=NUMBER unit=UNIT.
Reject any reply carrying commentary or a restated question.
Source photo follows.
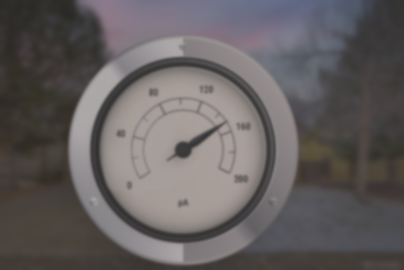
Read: value=150 unit=µA
